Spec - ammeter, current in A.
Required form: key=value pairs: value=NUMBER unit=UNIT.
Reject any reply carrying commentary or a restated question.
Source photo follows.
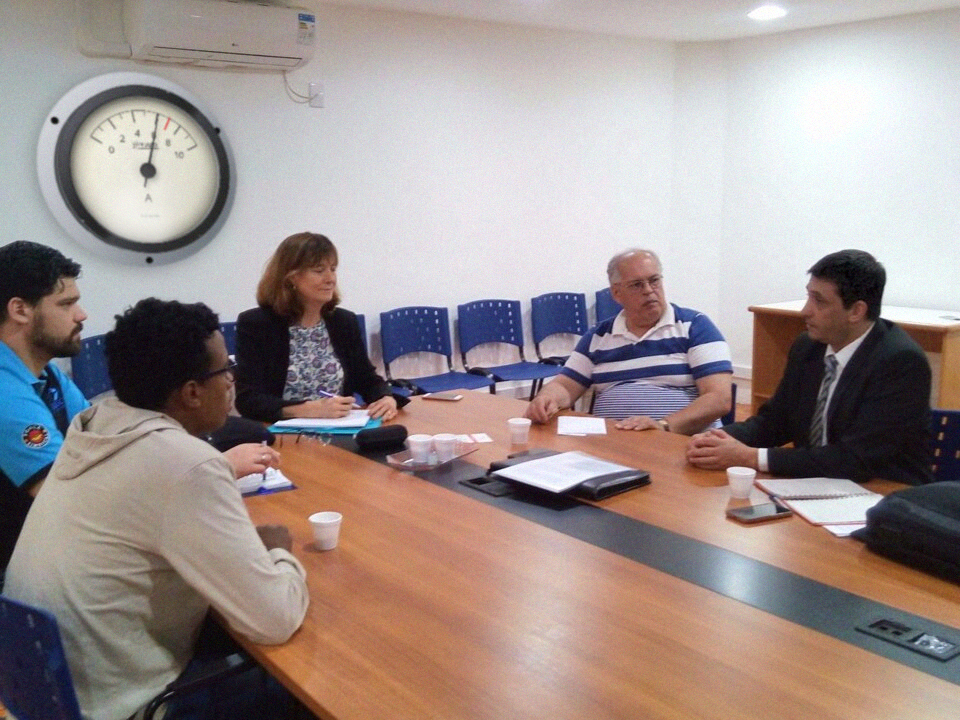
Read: value=6 unit=A
